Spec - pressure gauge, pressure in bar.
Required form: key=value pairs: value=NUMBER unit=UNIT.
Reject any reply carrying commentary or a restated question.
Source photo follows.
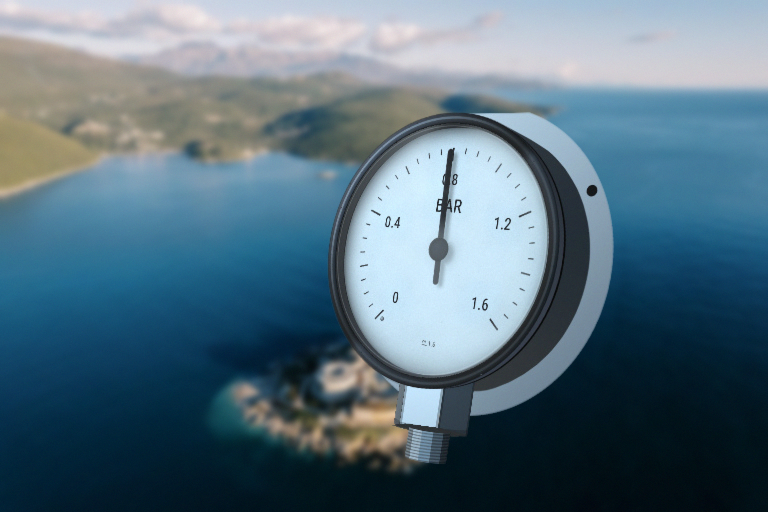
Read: value=0.8 unit=bar
